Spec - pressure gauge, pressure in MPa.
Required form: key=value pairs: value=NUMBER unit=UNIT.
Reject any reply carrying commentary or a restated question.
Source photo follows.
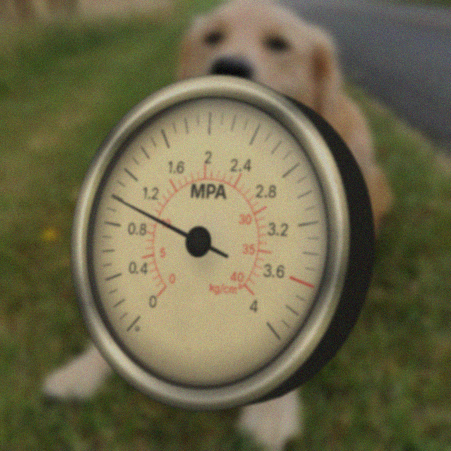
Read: value=1 unit=MPa
